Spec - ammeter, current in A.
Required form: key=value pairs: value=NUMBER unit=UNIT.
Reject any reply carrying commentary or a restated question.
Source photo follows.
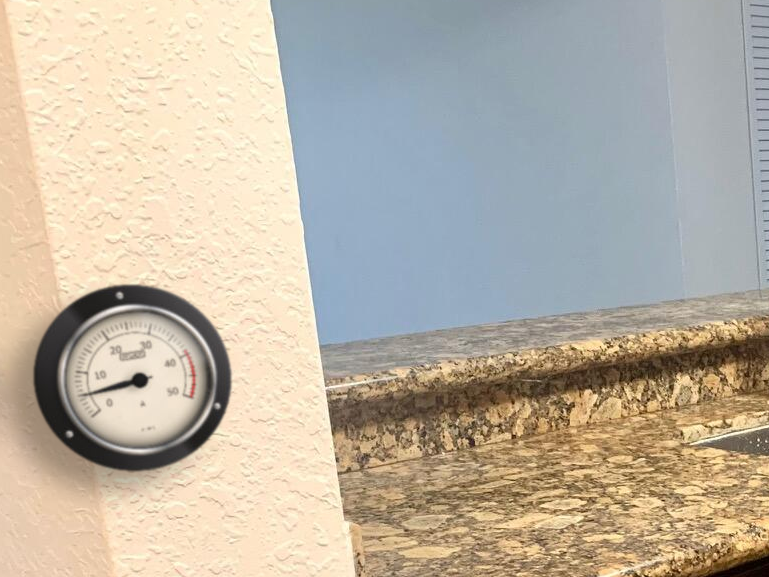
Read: value=5 unit=A
